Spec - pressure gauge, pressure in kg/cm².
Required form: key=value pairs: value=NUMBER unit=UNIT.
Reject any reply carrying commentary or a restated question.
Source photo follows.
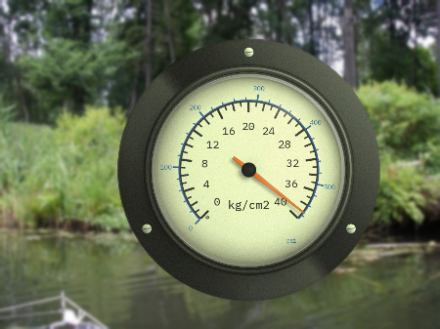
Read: value=39 unit=kg/cm²
